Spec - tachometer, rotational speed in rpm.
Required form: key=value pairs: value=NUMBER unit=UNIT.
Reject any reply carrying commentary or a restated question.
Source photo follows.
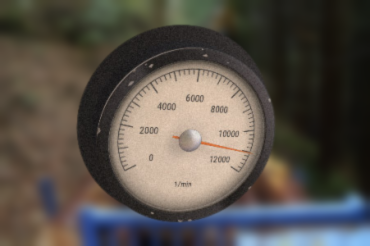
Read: value=11000 unit=rpm
